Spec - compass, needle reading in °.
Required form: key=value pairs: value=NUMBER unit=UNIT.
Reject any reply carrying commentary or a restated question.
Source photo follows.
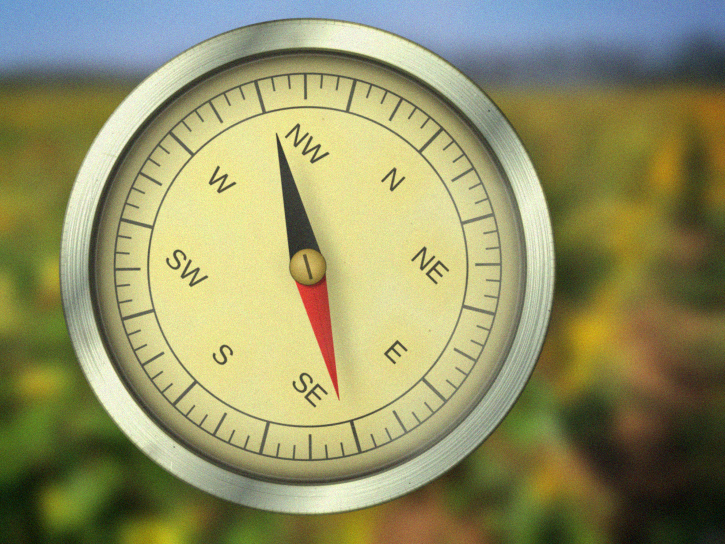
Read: value=122.5 unit=°
